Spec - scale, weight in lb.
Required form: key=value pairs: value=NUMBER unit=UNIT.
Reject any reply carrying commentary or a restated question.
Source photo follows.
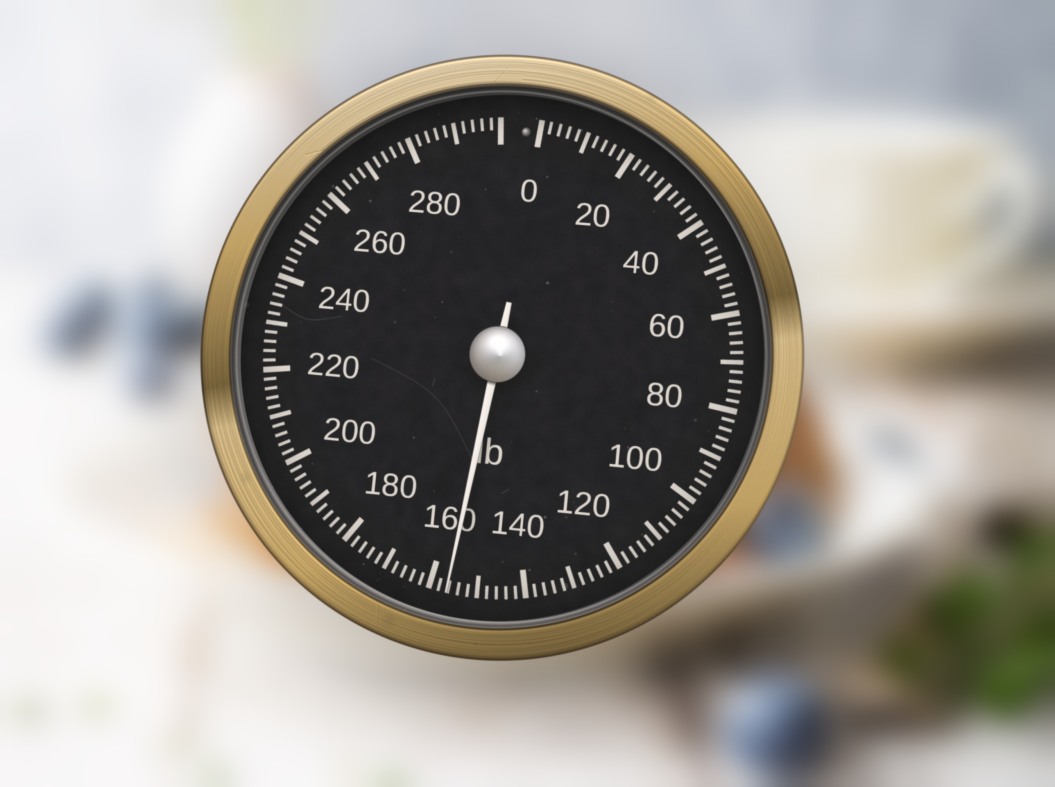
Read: value=156 unit=lb
